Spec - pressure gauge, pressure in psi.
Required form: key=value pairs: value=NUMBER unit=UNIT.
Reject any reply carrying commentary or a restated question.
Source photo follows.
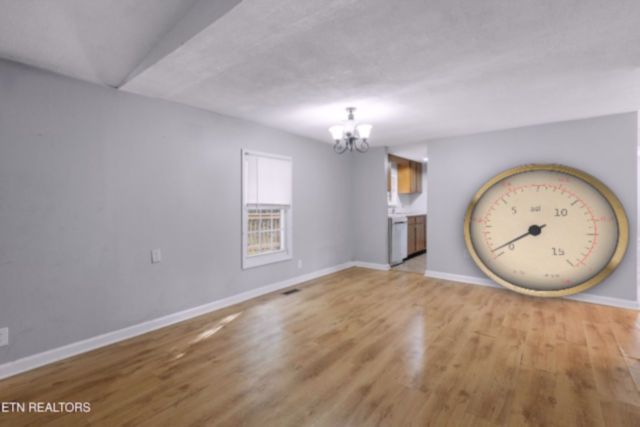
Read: value=0.5 unit=psi
